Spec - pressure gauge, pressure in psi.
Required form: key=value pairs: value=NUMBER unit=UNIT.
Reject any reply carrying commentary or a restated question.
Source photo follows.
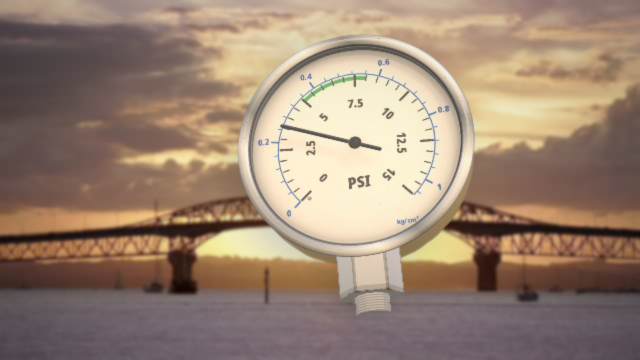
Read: value=3.5 unit=psi
